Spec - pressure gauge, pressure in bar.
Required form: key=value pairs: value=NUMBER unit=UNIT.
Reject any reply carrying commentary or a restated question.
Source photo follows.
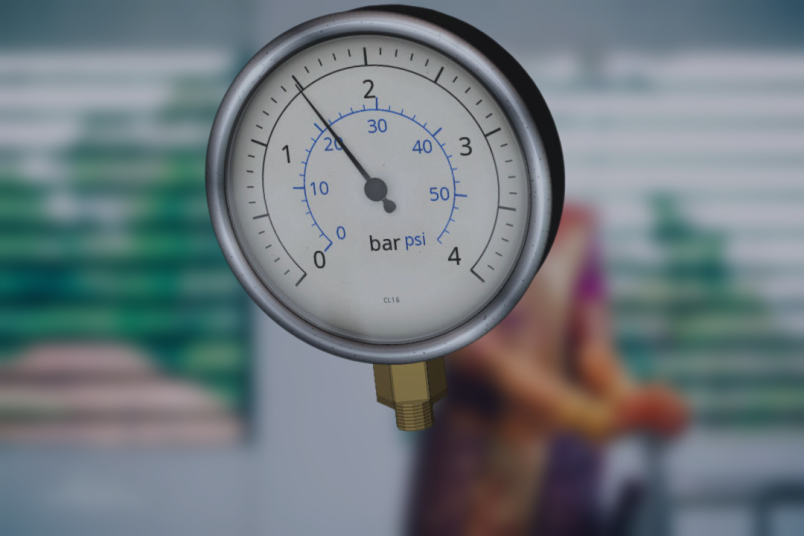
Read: value=1.5 unit=bar
